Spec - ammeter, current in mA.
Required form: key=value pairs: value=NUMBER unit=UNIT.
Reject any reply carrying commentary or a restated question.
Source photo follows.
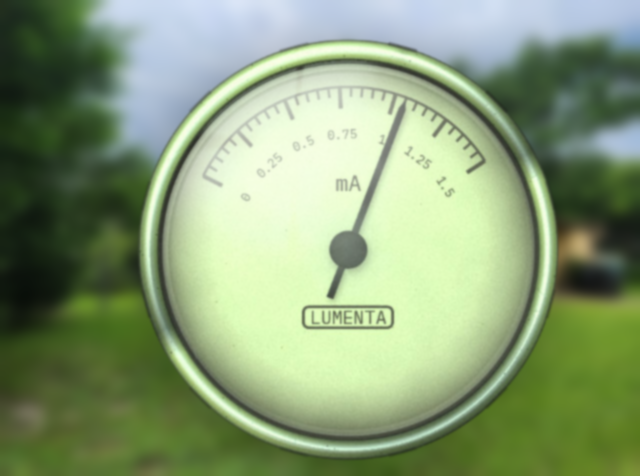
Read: value=1.05 unit=mA
